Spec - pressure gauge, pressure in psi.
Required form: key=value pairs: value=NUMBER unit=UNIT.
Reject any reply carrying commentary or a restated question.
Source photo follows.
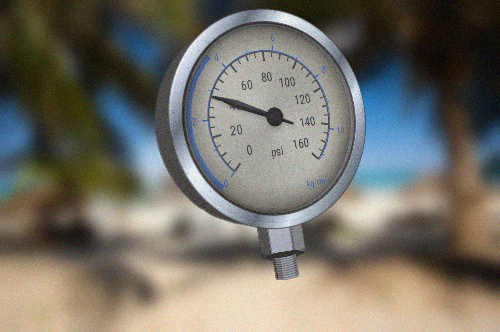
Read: value=40 unit=psi
